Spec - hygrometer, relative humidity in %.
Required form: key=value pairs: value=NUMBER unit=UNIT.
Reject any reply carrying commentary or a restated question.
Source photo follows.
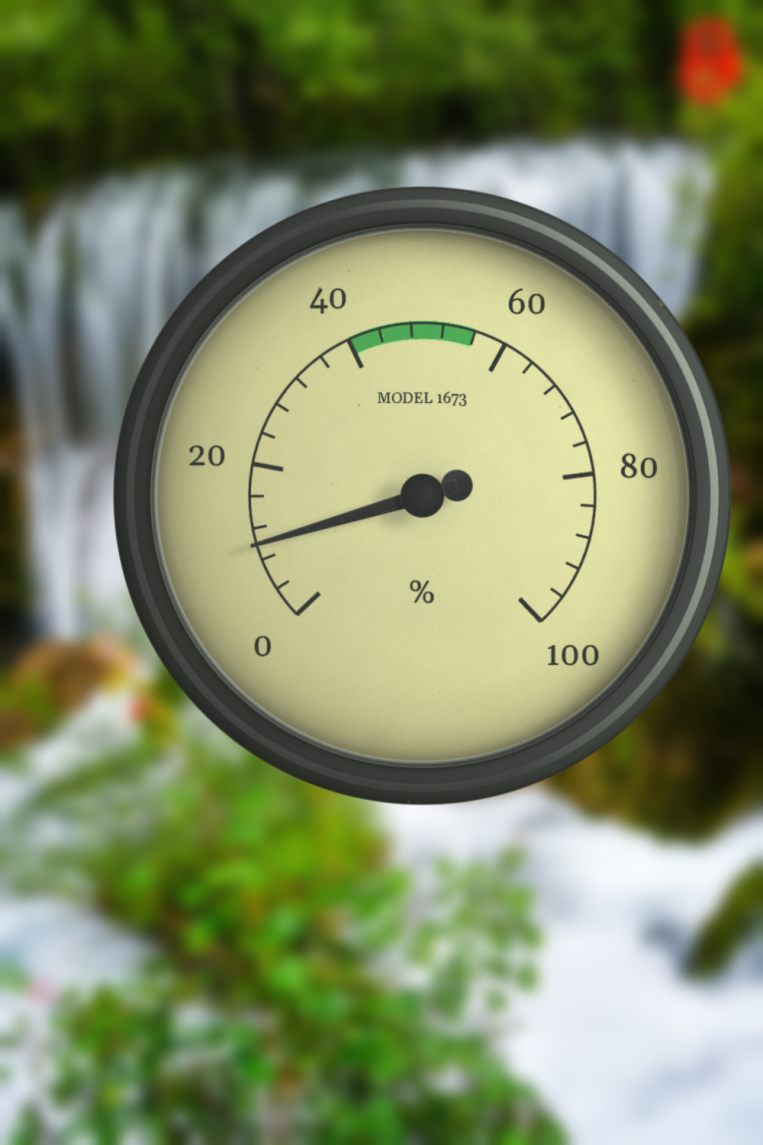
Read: value=10 unit=%
